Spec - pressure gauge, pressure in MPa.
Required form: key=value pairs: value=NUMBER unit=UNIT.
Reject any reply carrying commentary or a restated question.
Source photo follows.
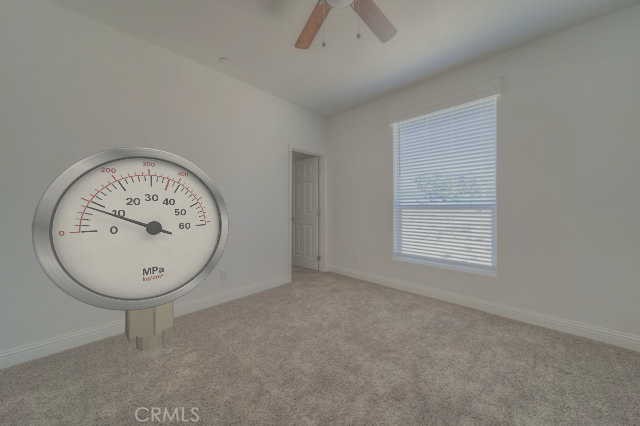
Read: value=8 unit=MPa
